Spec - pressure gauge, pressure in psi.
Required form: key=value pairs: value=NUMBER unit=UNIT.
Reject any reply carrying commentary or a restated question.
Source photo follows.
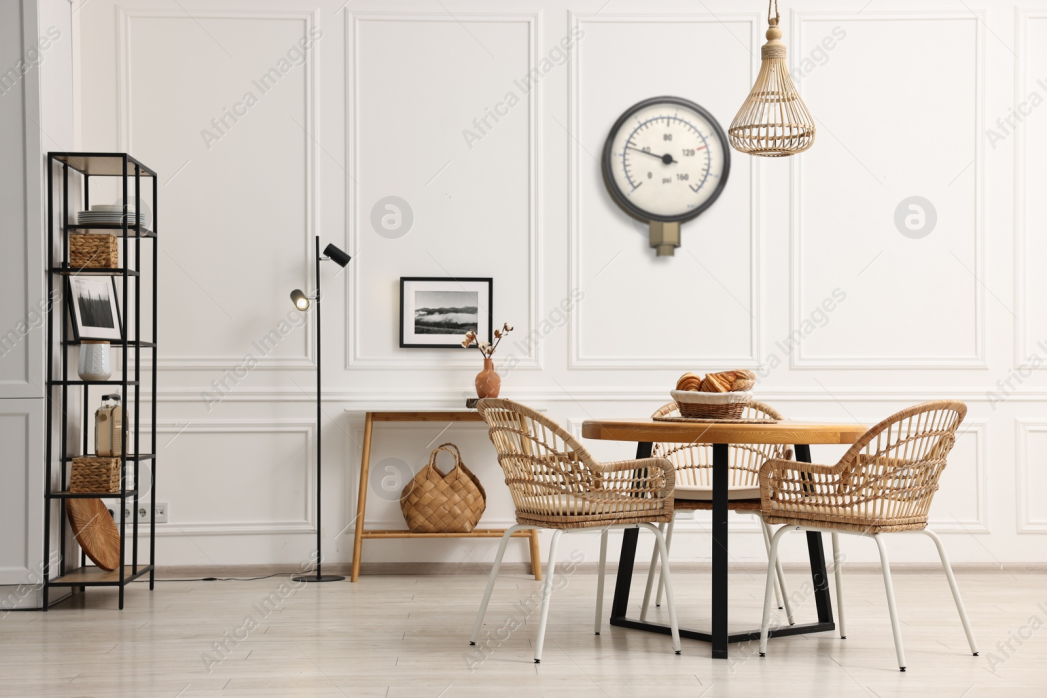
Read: value=35 unit=psi
